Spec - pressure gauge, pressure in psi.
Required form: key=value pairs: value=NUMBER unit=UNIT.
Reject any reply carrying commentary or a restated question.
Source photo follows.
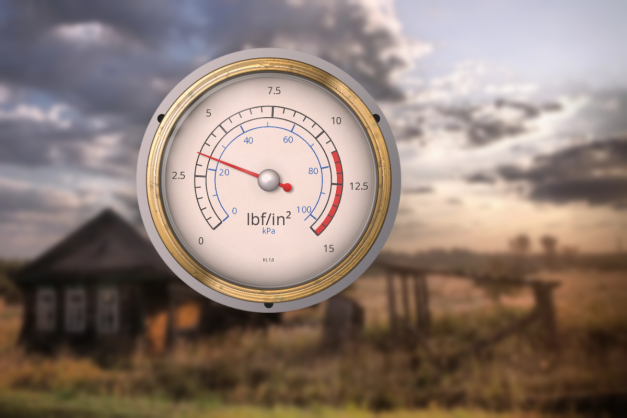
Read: value=3.5 unit=psi
